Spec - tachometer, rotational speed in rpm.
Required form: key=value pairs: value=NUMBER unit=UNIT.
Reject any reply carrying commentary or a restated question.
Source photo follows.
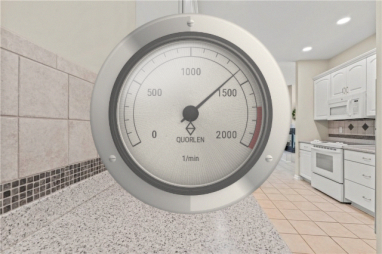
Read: value=1400 unit=rpm
